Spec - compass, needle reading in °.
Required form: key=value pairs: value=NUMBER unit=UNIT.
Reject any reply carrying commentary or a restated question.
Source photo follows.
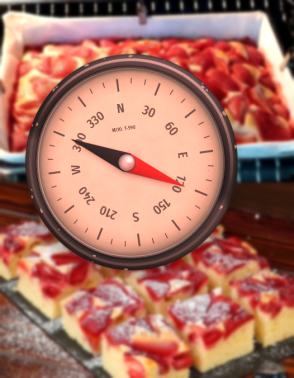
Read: value=120 unit=°
